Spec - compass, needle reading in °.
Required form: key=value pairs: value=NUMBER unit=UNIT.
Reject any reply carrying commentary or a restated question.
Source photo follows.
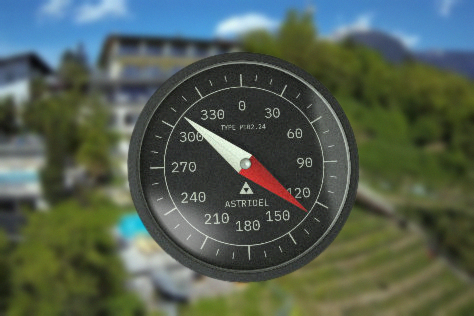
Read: value=130 unit=°
